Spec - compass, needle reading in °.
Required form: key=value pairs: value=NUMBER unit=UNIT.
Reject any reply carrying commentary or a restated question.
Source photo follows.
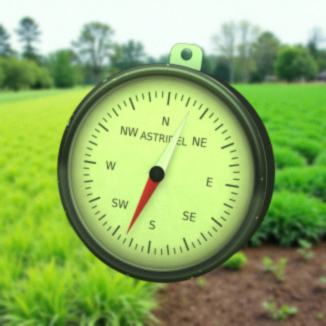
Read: value=200 unit=°
